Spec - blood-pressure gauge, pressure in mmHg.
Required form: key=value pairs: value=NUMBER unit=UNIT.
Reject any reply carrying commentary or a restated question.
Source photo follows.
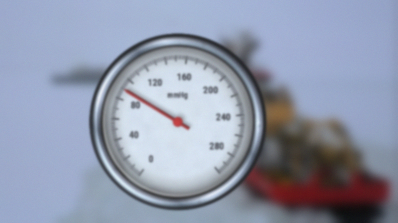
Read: value=90 unit=mmHg
